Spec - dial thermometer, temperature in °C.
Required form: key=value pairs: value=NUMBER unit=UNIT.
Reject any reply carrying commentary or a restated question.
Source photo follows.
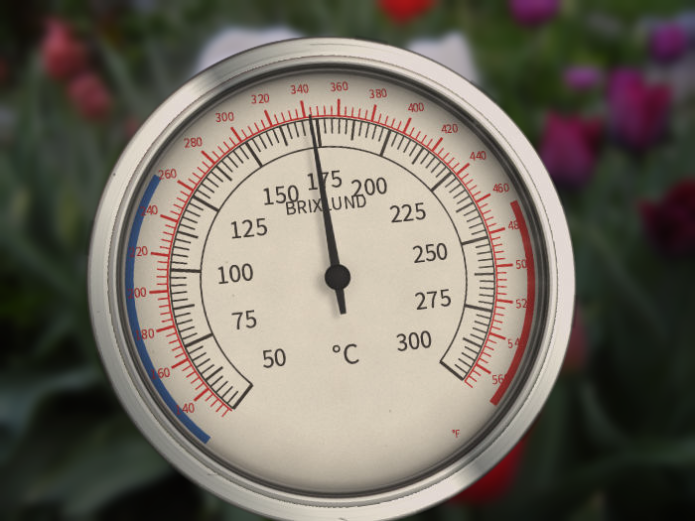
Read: value=172.5 unit=°C
